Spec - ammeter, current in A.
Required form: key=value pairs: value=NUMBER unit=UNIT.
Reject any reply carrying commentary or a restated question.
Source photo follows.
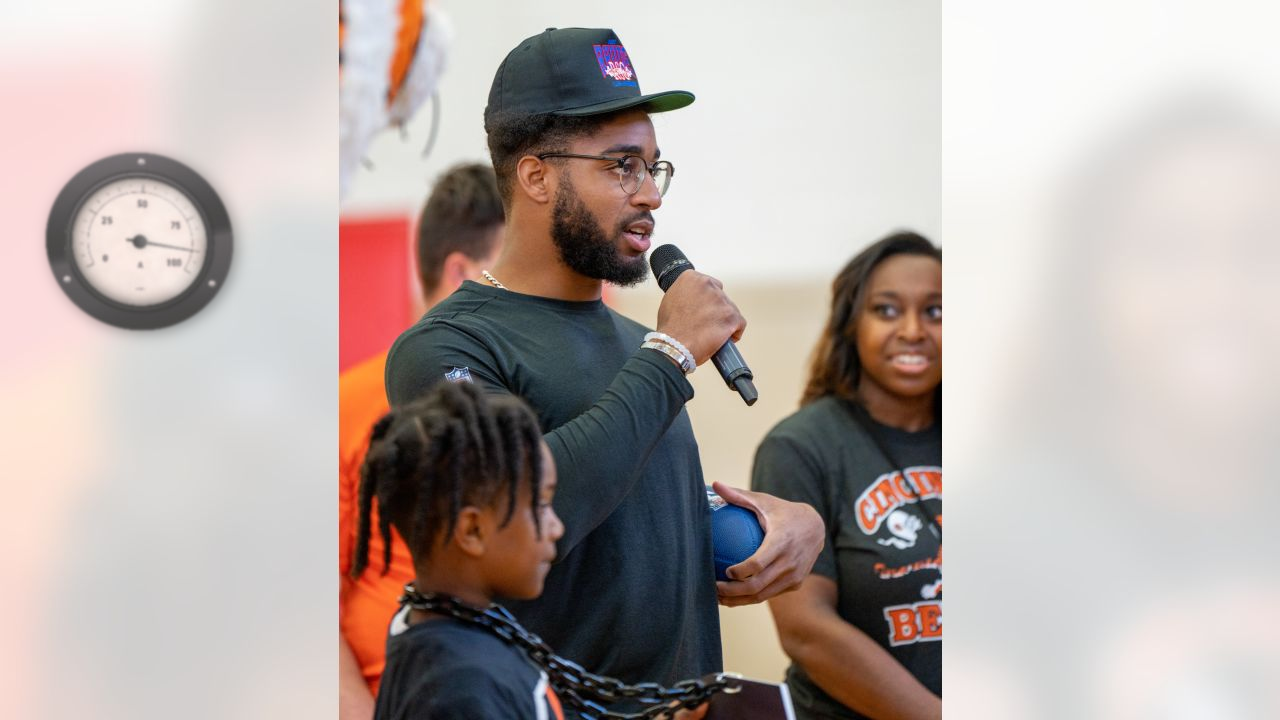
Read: value=90 unit=A
